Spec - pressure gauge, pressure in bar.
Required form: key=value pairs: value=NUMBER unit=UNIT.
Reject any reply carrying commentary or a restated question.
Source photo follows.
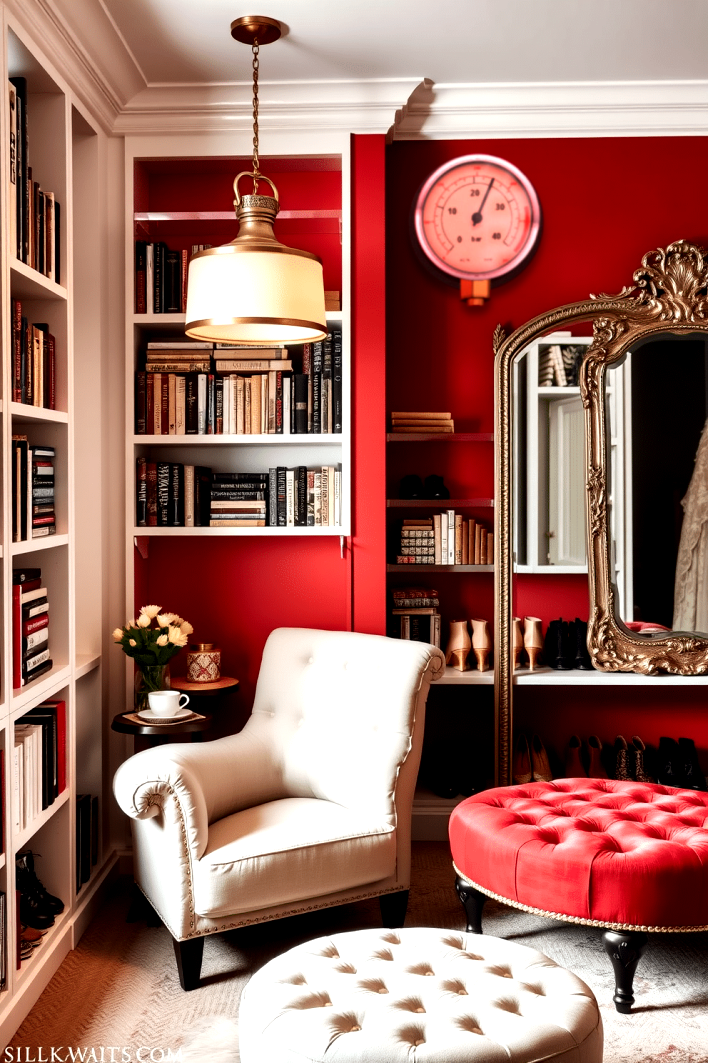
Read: value=24 unit=bar
